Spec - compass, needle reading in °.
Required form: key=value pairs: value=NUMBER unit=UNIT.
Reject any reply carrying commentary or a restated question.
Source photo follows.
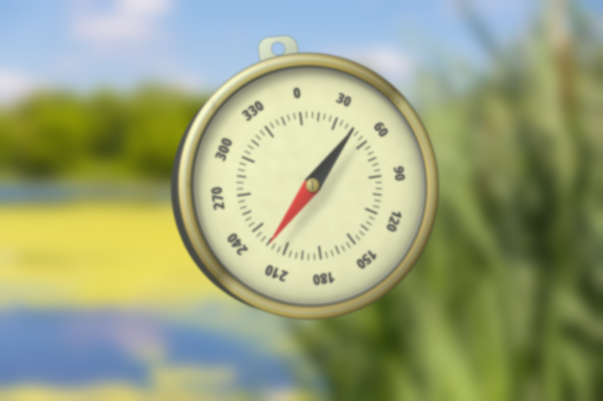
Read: value=225 unit=°
